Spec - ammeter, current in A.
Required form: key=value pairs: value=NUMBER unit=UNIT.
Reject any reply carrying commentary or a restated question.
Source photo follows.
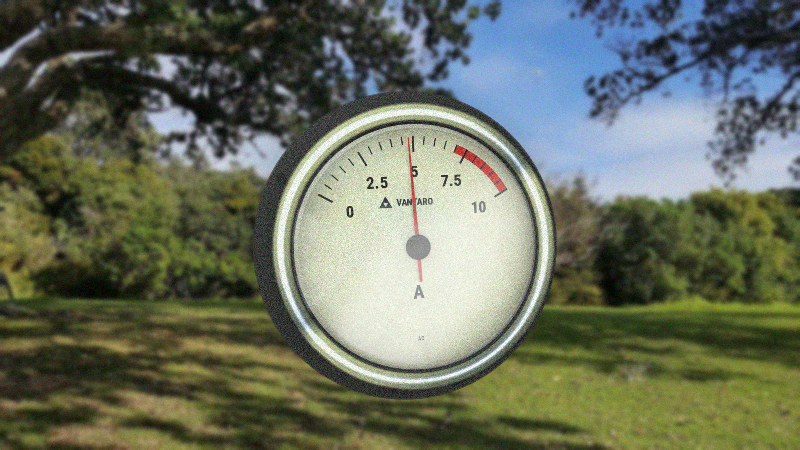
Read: value=4.75 unit=A
